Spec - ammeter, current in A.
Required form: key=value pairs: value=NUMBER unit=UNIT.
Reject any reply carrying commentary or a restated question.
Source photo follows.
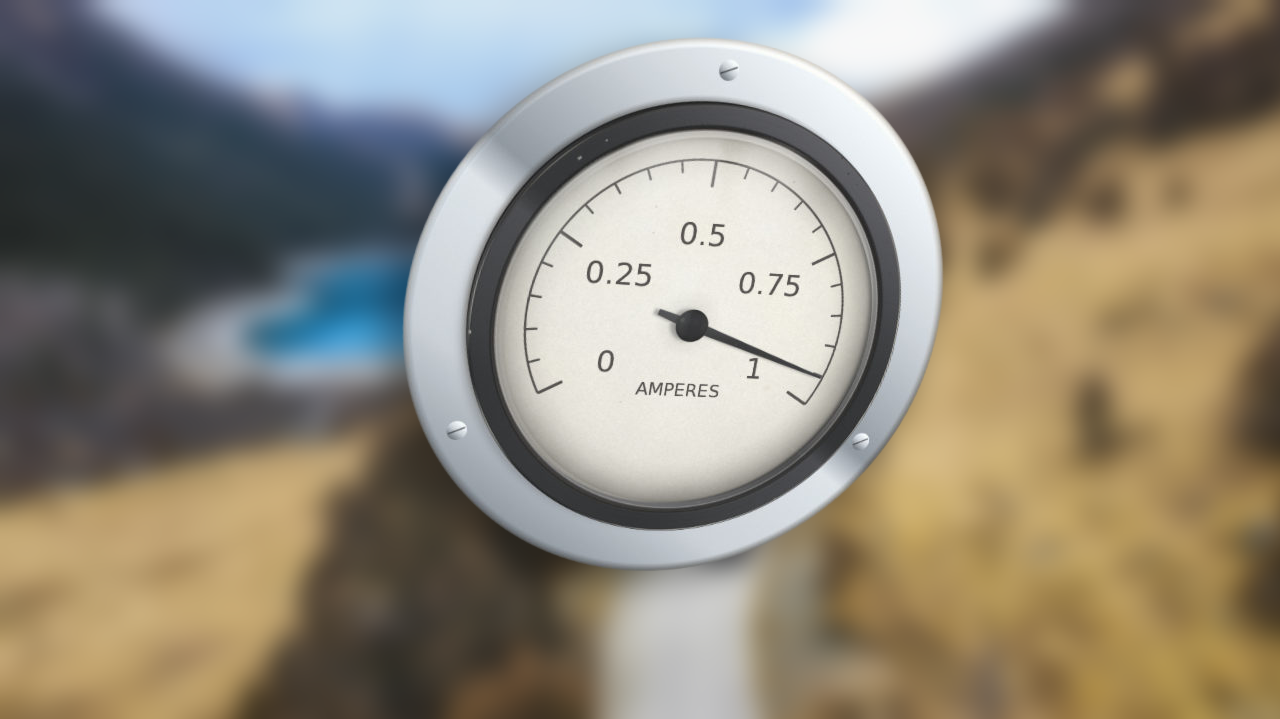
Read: value=0.95 unit=A
